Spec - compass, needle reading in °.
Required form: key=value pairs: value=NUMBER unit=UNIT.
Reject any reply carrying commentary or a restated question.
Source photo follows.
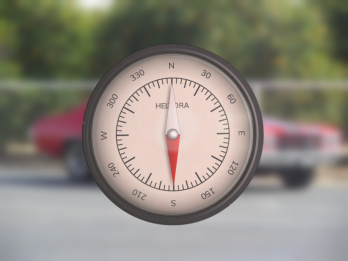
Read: value=180 unit=°
